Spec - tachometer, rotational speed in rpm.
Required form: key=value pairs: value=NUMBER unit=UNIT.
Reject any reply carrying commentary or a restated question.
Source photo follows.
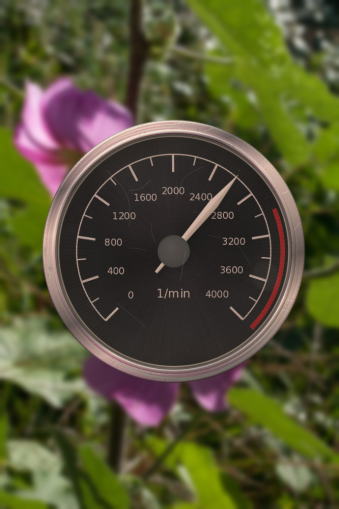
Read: value=2600 unit=rpm
